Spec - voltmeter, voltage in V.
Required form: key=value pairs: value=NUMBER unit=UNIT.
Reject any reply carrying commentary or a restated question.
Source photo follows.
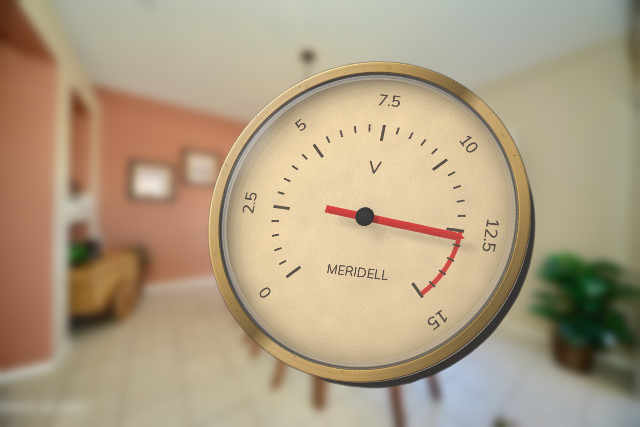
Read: value=12.75 unit=V
